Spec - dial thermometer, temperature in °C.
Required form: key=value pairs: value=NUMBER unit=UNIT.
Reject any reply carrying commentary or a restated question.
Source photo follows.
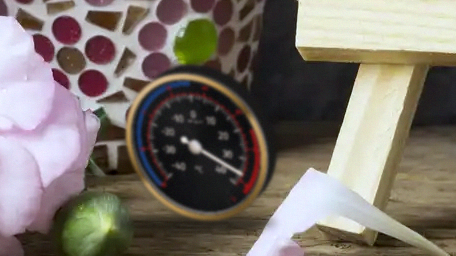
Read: value=35 unit=°C
